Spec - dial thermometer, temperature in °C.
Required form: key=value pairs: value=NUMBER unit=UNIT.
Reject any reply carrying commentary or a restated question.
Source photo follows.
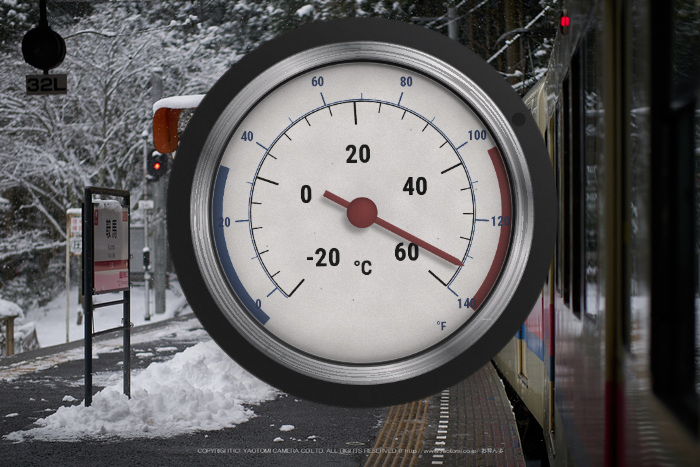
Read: value=56 unit=°C
